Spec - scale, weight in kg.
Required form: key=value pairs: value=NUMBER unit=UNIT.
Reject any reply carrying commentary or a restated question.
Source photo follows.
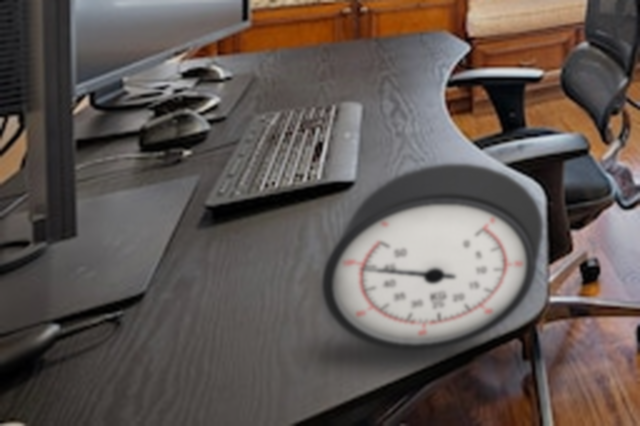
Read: value=45 unit=kg
